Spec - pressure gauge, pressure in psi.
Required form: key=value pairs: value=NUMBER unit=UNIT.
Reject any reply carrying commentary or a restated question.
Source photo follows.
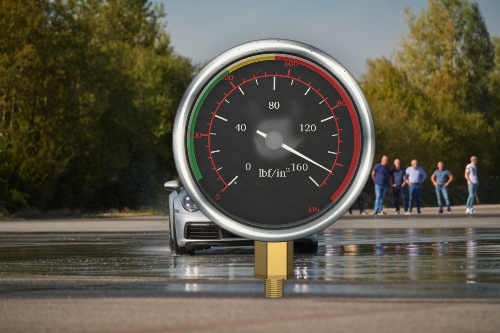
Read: value=150 unit=psi
